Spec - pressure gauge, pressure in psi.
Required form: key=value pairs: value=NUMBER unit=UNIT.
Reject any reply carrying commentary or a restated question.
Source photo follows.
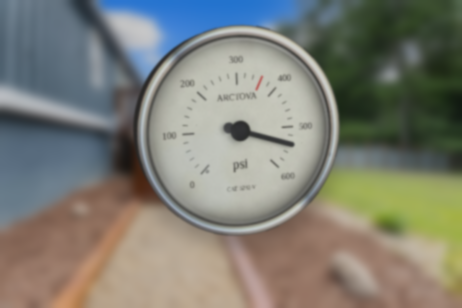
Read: value=540 unit=psi
